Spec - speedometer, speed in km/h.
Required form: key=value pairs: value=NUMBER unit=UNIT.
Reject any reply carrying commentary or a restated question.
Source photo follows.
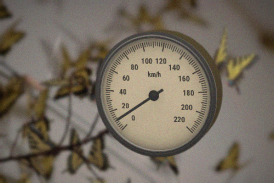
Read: value=10 unit=km/h
